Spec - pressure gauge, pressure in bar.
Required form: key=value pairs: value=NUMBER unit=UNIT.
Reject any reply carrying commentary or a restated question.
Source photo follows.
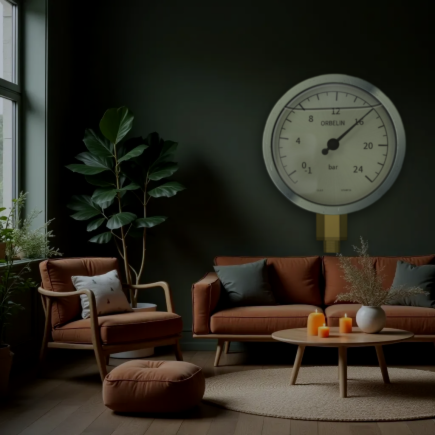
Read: value=16 unit=bar
